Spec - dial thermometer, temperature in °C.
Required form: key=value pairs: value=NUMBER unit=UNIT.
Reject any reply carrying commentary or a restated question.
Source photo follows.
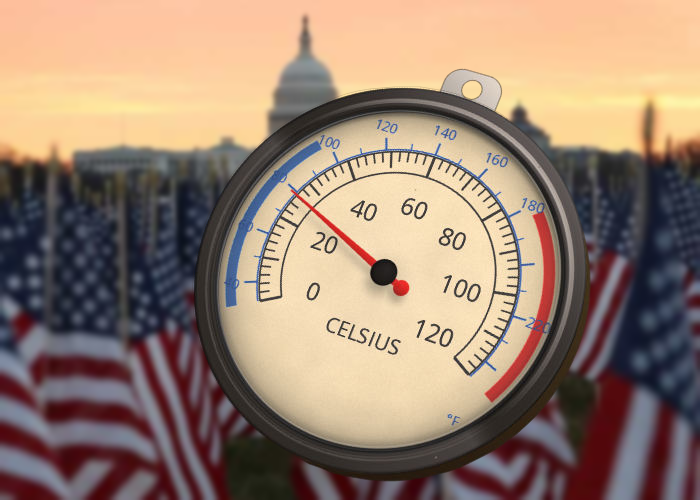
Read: value=26 unit=°C
